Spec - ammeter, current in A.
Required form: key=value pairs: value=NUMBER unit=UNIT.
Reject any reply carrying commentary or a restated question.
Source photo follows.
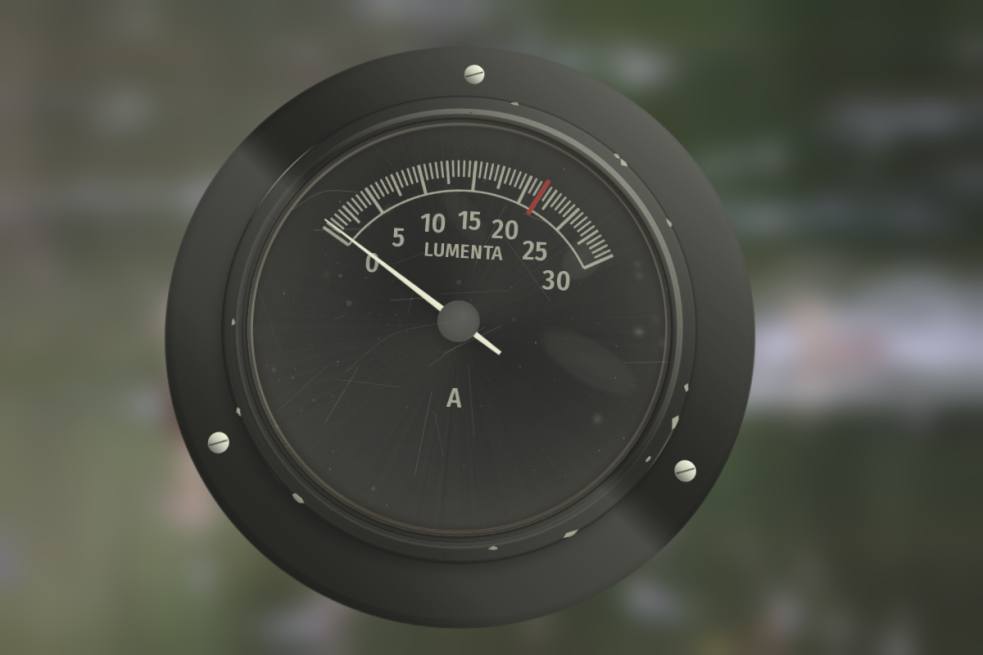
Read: value=0.5 unit=A
